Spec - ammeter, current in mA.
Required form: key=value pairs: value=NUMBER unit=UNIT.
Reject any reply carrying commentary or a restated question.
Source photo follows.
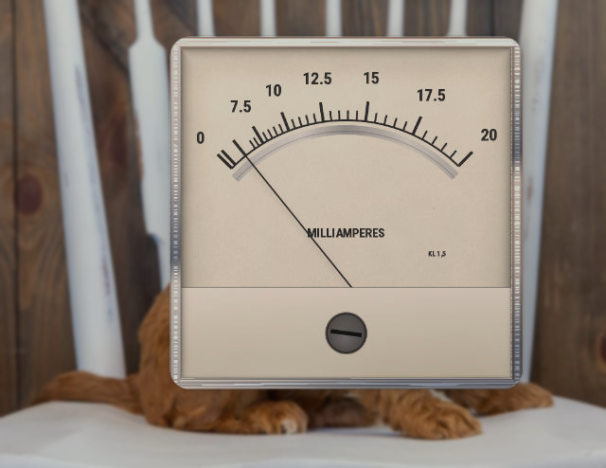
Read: value=5 unit=mA
